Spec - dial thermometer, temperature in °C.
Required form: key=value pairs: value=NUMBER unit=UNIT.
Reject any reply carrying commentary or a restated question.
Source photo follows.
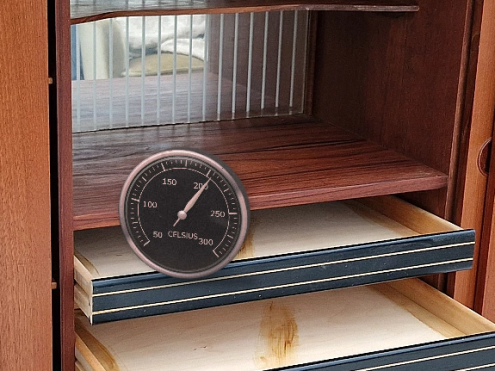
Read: value=205 unit=°C
